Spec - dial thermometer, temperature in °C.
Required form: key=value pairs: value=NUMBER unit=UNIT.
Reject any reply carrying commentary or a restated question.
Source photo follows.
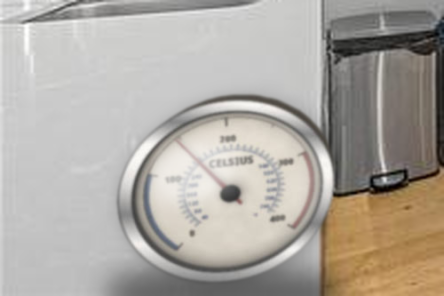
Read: value=150 unit=°C
